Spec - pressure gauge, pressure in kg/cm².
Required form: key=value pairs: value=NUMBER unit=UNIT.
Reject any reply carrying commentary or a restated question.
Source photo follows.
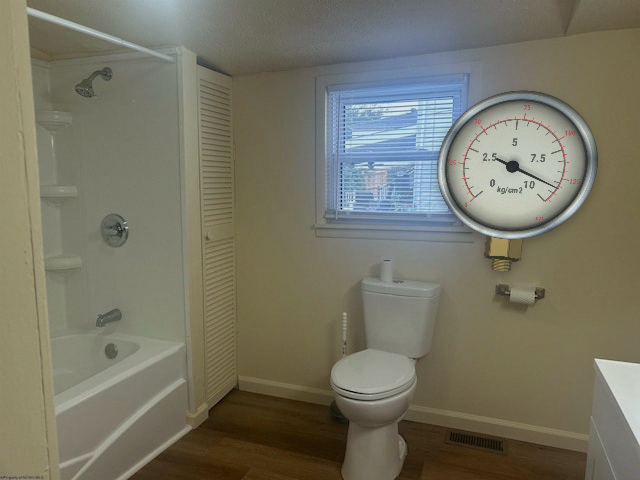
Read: value=9.25 unit=kg/cm²
